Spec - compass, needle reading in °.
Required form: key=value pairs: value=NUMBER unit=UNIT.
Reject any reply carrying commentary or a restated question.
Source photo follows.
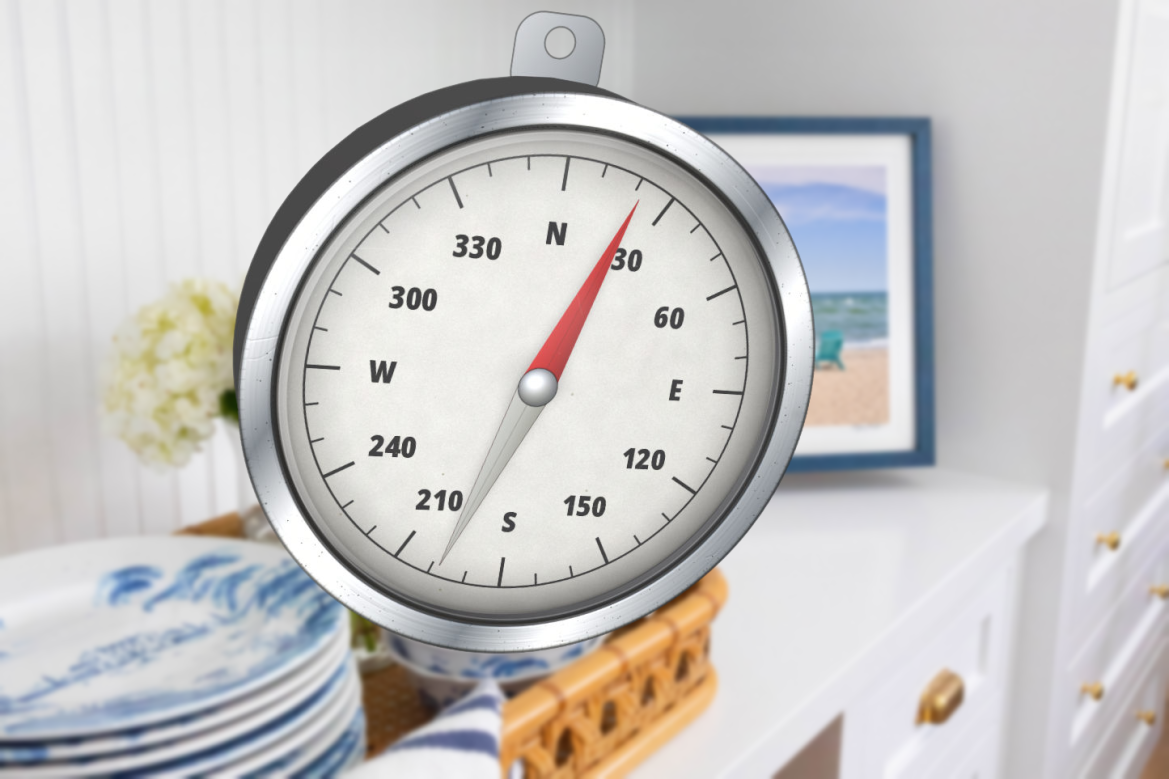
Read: value=20 unit=°
